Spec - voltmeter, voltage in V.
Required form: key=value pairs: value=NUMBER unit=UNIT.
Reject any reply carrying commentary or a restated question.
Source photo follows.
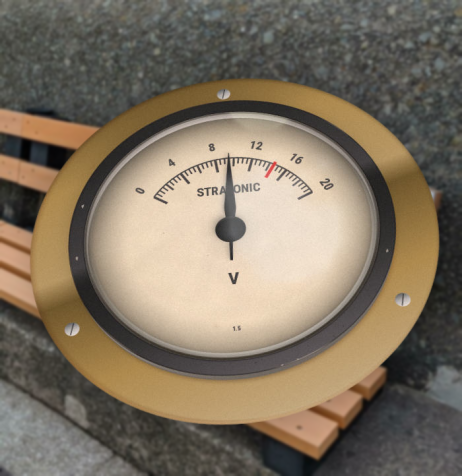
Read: value=9.5 unit=V
